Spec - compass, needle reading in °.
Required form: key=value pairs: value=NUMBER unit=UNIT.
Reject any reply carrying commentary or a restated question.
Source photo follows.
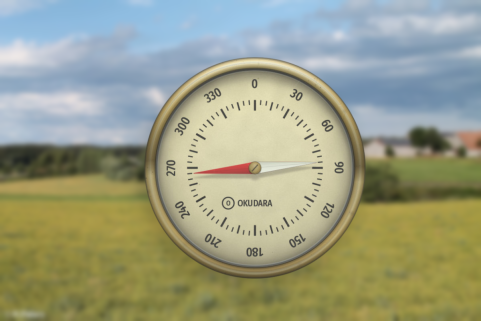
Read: value=265 unit=°
